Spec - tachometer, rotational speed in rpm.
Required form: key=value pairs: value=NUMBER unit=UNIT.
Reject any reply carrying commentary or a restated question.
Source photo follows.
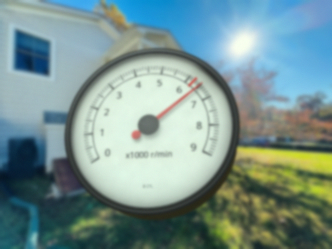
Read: value=6500 unit=rpm
